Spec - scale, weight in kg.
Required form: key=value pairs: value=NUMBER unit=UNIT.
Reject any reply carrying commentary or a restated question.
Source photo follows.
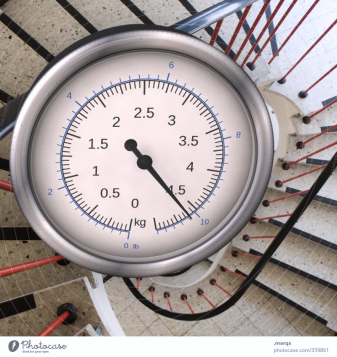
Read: value=4.6 unit=kg
